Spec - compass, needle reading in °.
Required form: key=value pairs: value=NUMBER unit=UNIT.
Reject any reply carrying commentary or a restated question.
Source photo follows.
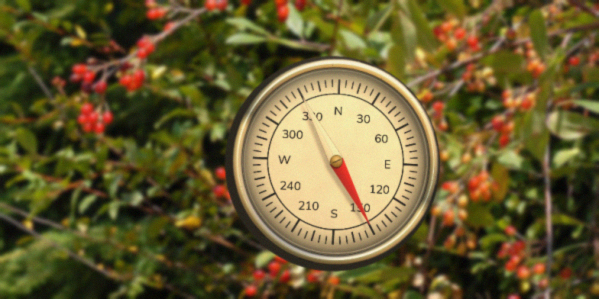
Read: value=150 unit=°
